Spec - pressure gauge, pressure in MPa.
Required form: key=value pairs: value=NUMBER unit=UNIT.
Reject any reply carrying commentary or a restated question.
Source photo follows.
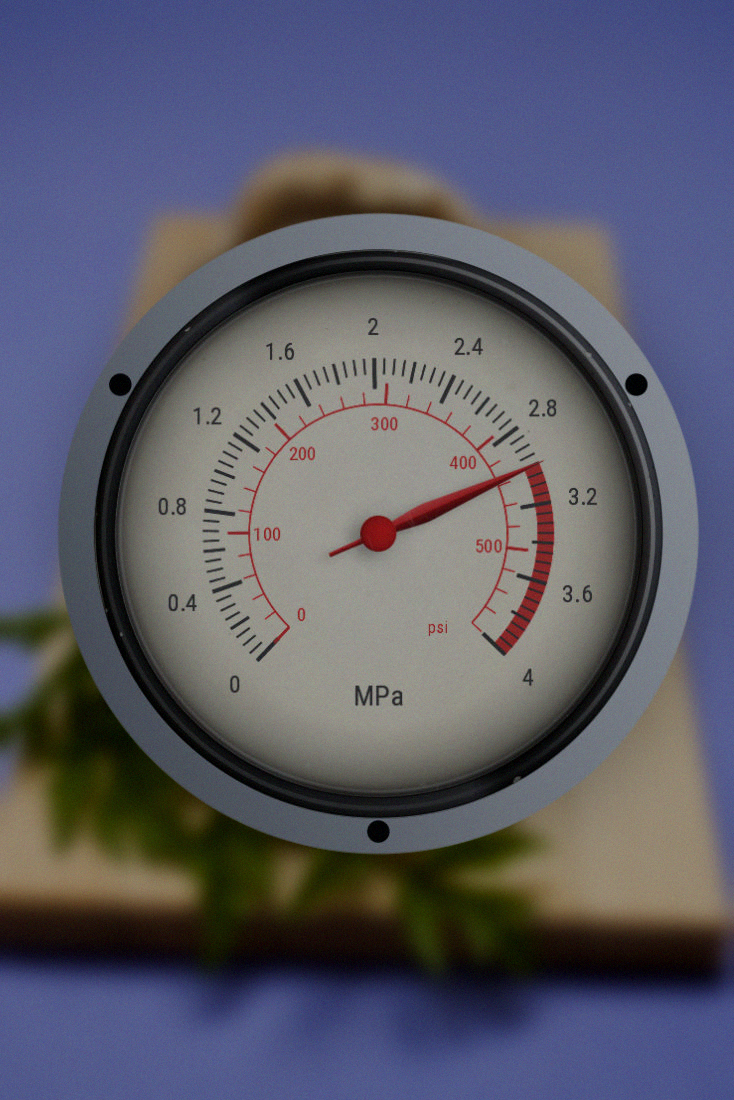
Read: value=3 unit=MPa
